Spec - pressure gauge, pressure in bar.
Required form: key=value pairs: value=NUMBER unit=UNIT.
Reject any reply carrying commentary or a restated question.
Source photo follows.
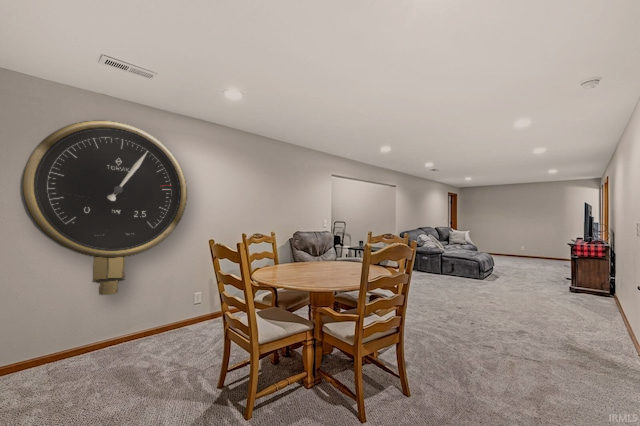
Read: value=1.5 unit=bar
